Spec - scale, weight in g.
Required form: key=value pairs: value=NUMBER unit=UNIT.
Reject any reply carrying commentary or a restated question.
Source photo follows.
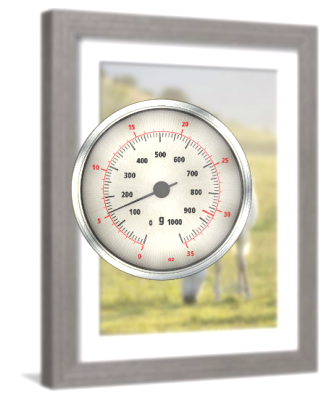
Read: value=150 unit=g
